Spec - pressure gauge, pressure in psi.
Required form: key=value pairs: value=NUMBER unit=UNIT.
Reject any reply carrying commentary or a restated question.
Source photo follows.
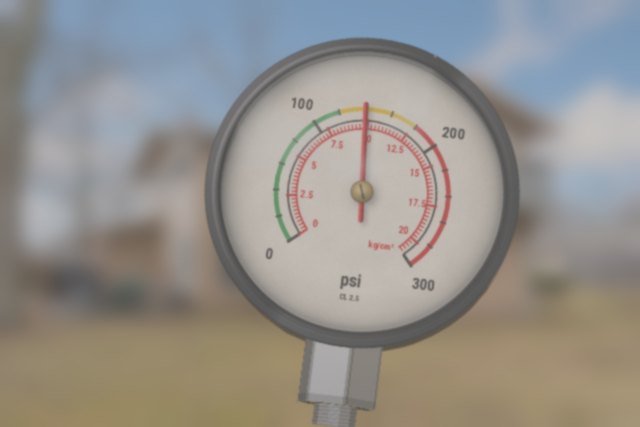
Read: value=140 unit=psi
